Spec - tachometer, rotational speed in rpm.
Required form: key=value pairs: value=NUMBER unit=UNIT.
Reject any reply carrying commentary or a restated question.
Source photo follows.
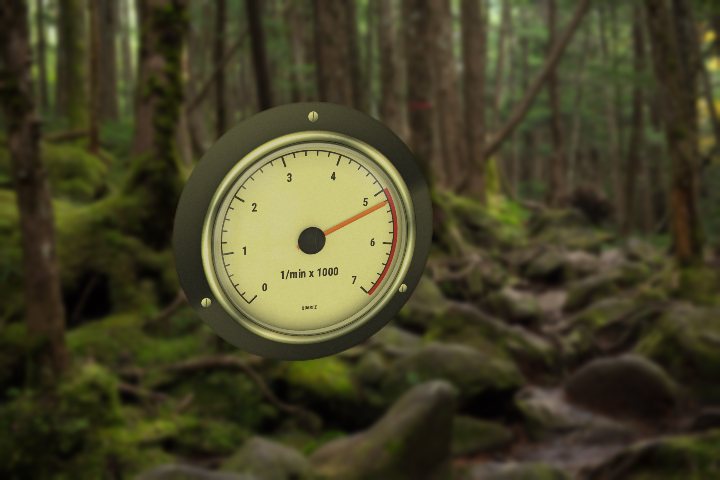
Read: value=5200 unit=rpm
